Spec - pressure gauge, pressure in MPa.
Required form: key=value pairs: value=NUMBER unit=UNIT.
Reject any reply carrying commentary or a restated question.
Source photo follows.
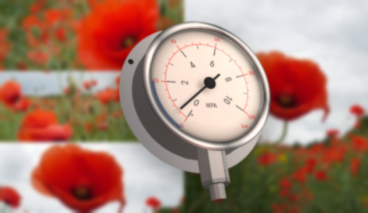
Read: value=0.5 unit=MPa
